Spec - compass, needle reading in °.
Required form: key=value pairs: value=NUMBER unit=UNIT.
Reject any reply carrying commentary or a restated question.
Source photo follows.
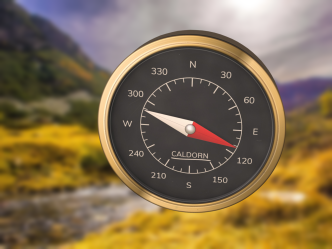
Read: value=110 unit=°
